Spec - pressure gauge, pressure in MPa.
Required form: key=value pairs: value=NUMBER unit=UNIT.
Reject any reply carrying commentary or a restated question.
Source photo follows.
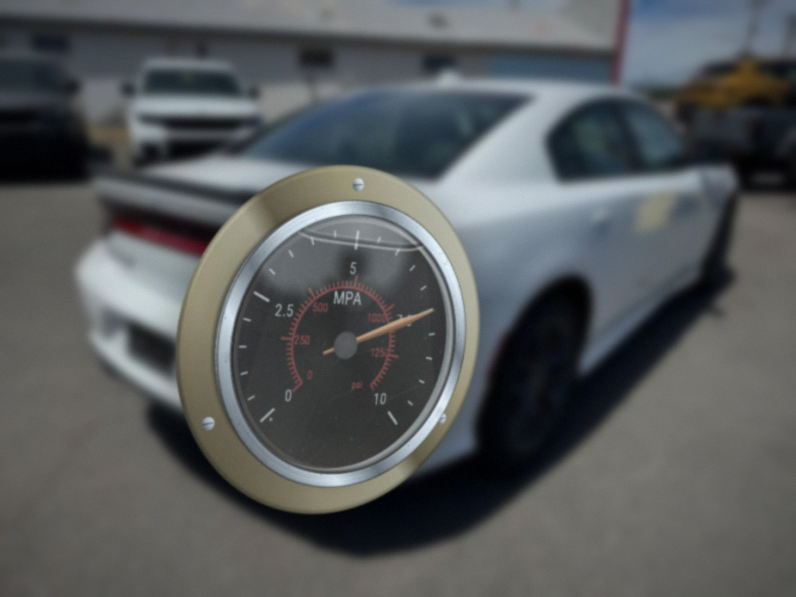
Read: value=7.5 unit=MPa
